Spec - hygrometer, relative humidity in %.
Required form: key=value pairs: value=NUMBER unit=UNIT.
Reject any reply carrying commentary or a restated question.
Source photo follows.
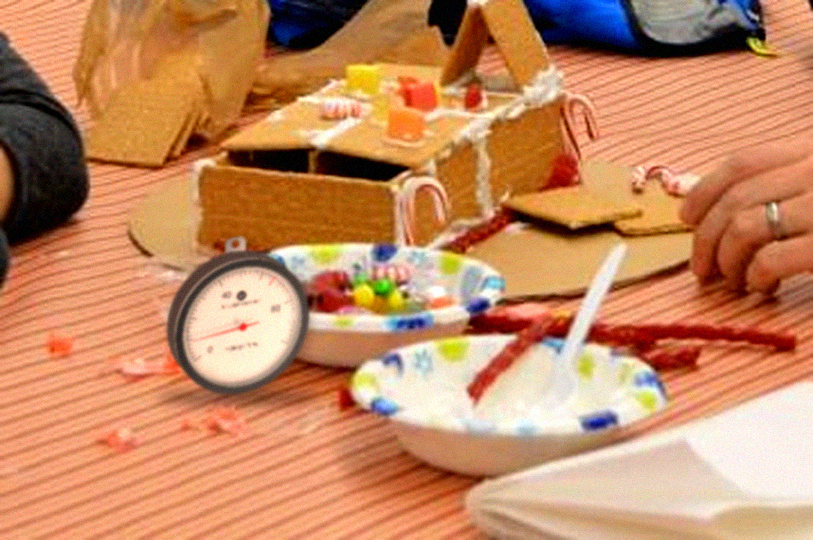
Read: value=10 unit=%
